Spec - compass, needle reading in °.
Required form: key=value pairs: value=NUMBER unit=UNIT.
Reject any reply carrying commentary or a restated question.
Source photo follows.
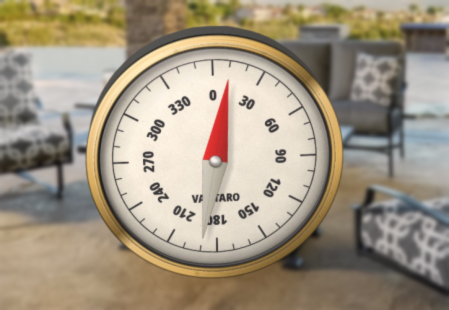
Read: value=10 unit=°
